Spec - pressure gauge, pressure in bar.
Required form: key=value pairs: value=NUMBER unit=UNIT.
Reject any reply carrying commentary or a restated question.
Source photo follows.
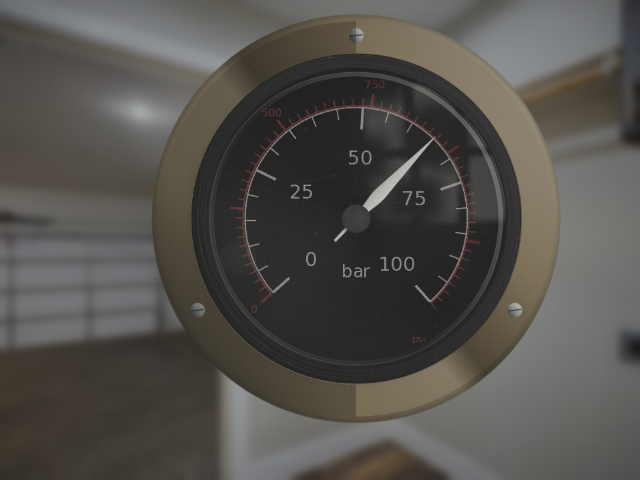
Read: value=65 unit=bar
